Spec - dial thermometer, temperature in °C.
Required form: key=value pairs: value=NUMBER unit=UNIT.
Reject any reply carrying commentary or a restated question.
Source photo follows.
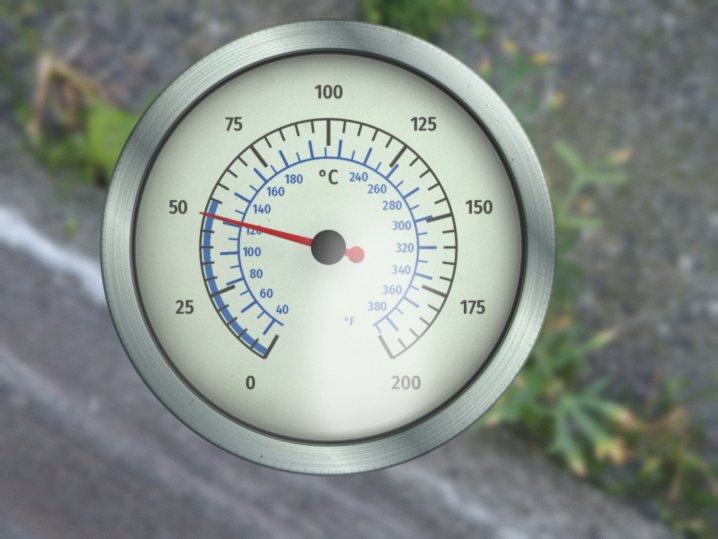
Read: value=50 unit=°C
